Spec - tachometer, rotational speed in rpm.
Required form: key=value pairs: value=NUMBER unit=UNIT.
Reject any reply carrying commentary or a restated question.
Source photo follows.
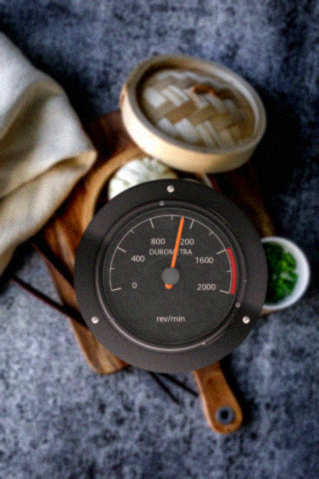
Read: value=1100 unit=rpm
